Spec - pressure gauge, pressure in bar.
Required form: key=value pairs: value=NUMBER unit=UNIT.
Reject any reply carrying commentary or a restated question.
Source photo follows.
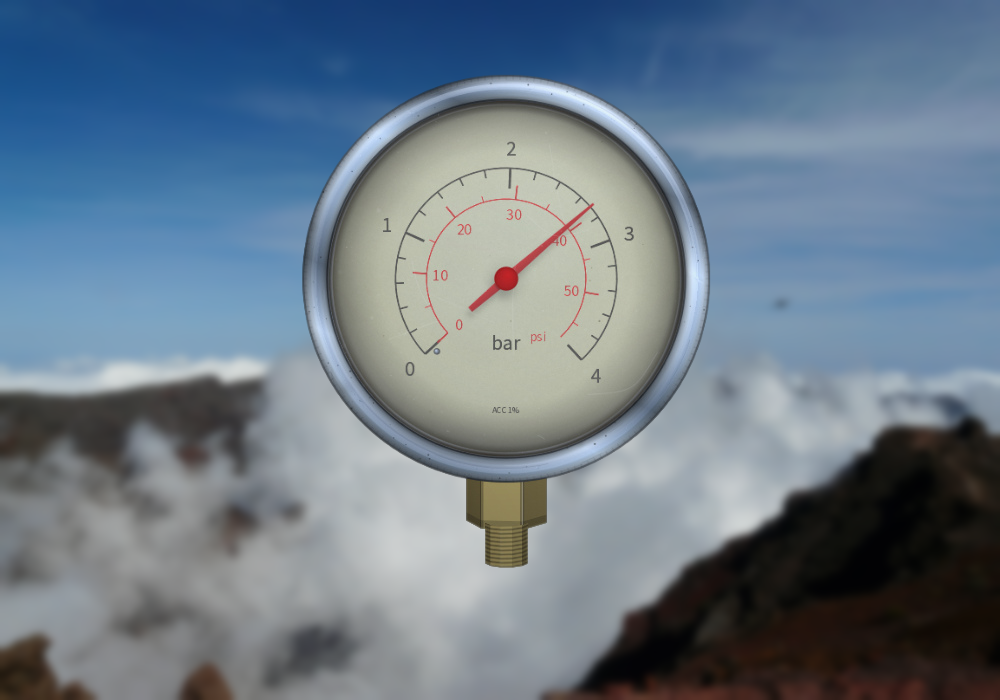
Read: value=2.7 unit=bar
